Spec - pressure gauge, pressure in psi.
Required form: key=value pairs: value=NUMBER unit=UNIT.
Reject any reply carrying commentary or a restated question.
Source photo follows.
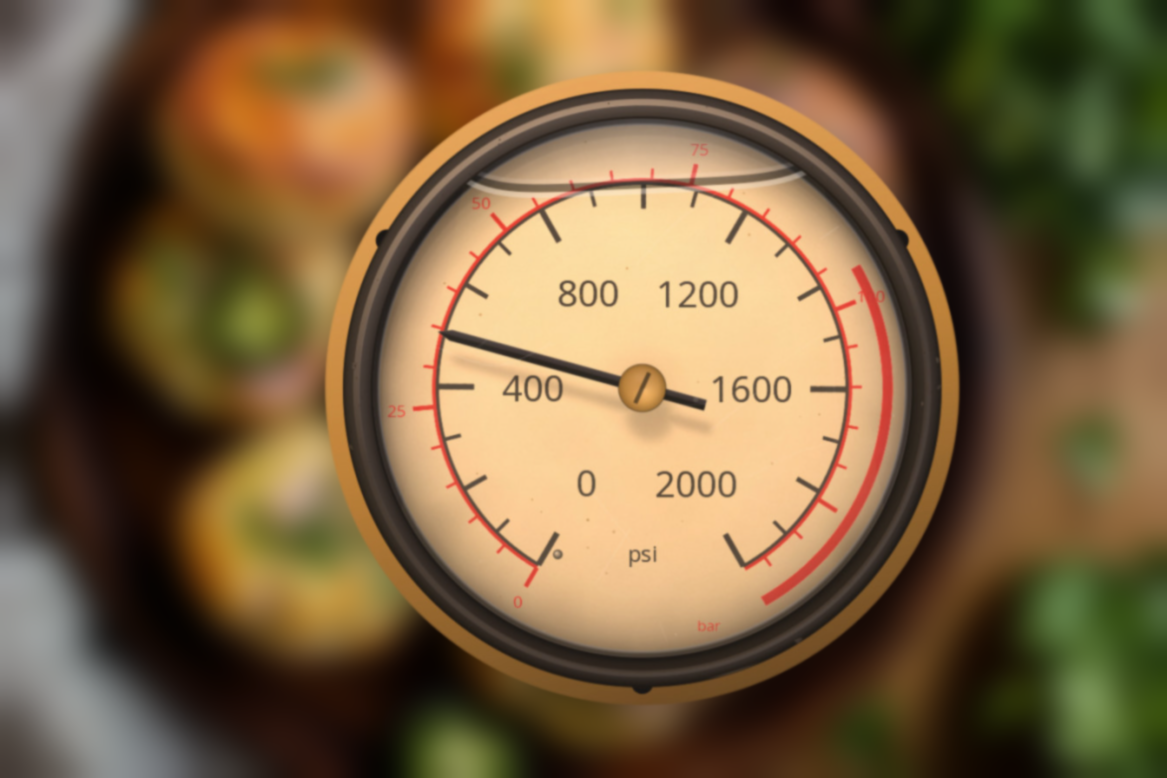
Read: value=500 unit=psi
